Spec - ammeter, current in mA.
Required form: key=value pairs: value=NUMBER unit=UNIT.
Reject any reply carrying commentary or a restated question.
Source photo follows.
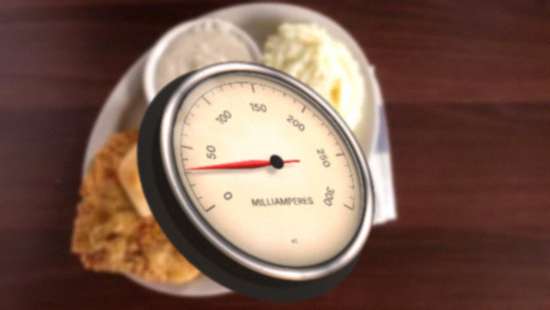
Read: value=30 unit=mA
